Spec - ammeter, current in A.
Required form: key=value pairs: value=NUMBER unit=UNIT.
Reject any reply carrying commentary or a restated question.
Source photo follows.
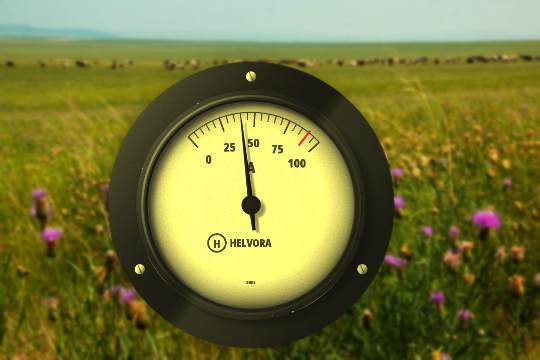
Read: value=40 unit=A
